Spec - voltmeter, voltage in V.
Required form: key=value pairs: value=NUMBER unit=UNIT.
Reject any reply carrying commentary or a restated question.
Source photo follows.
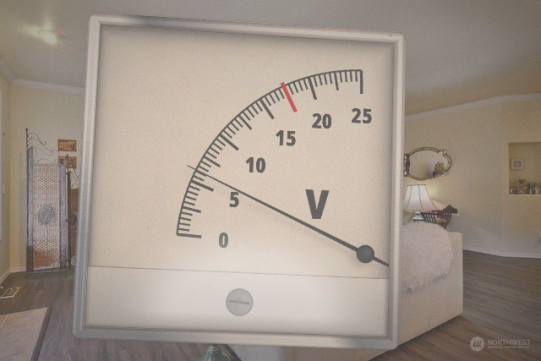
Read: value=6 unit=V
